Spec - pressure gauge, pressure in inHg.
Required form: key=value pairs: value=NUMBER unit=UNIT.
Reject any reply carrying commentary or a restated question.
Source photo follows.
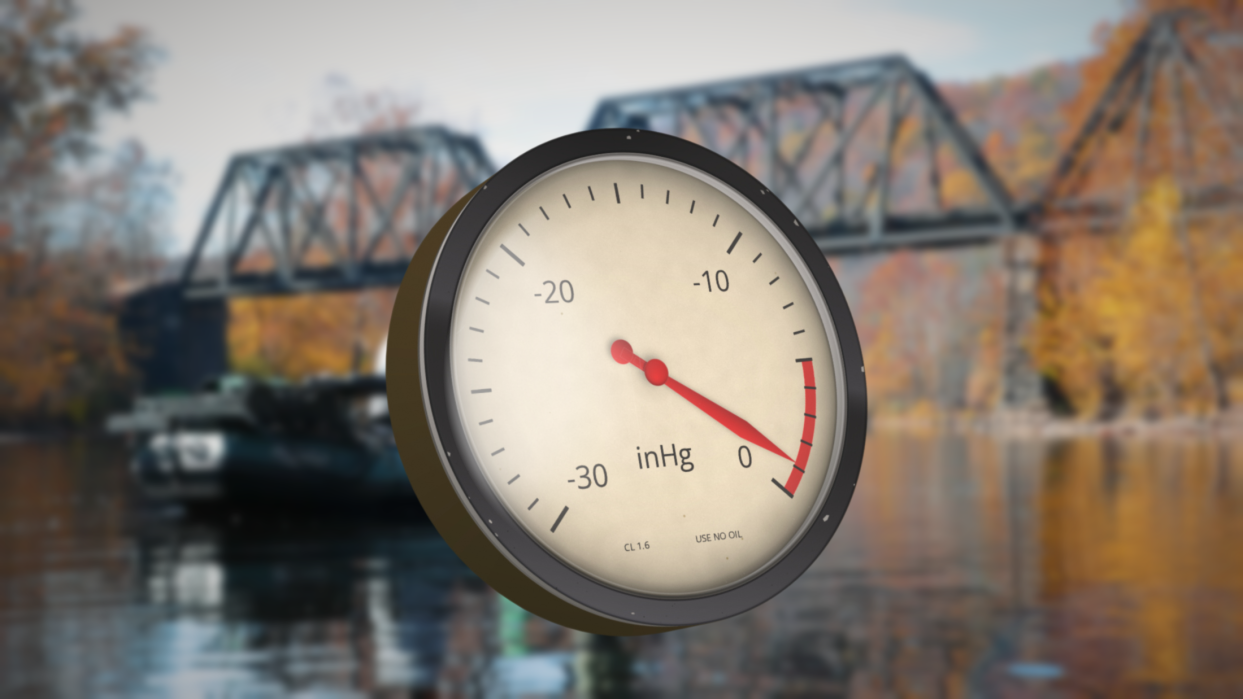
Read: value=-1 unit=inHg
